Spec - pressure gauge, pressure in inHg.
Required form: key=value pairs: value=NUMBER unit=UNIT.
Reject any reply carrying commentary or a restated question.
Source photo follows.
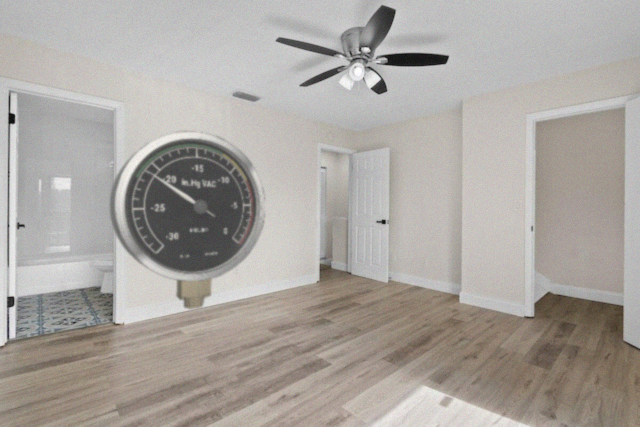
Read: value=-21 unit=inHg
